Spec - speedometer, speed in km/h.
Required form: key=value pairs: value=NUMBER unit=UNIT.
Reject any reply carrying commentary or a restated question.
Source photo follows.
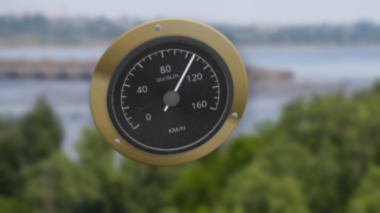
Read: value=105 unit=km/h
